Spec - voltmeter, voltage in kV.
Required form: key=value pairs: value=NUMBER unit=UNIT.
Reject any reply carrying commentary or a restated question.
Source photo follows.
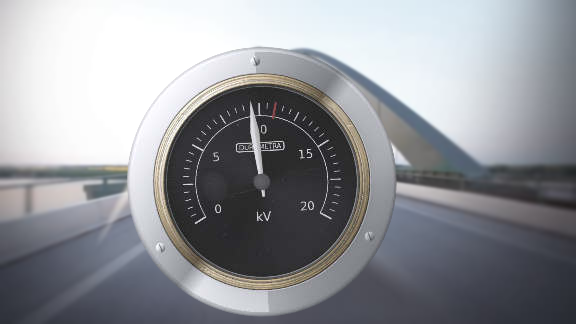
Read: value=9.5 unit=kV
